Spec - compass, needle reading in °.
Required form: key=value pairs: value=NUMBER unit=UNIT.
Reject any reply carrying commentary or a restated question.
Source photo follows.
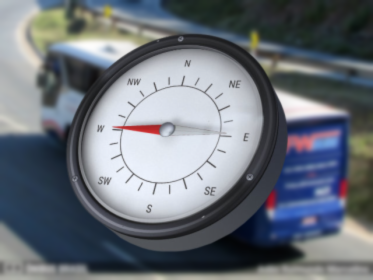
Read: value=270 unit=°
